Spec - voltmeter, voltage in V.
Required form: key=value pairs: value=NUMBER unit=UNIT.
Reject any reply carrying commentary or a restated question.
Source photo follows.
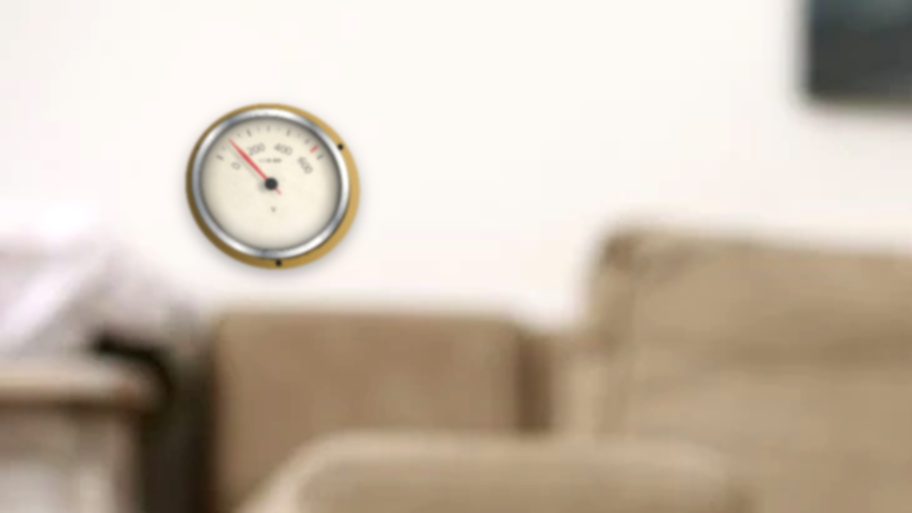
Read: value=100 unit=V
